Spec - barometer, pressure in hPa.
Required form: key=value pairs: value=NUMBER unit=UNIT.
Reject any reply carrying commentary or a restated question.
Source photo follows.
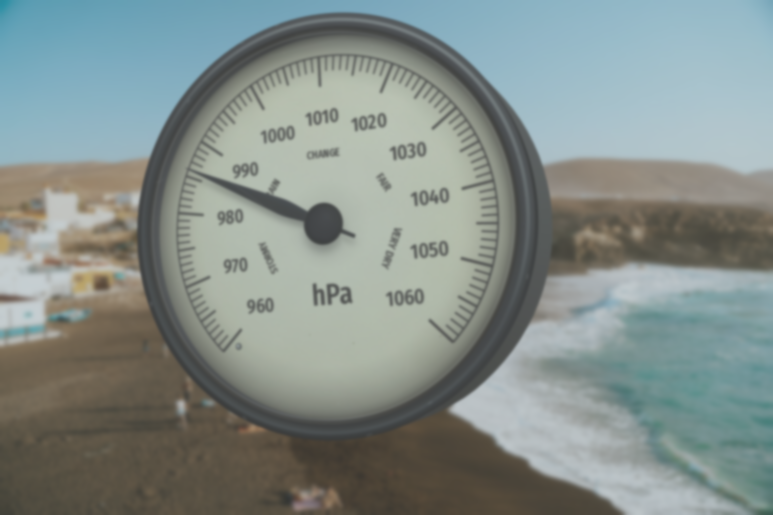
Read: value=986 unit=hPa
